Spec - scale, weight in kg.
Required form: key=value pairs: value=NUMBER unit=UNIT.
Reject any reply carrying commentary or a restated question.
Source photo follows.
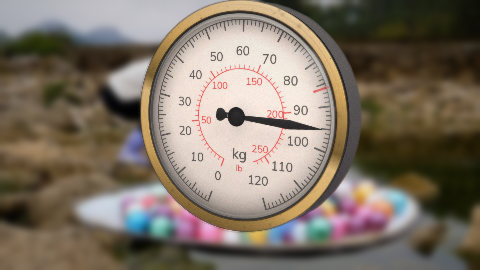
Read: value=95 unit=kg
